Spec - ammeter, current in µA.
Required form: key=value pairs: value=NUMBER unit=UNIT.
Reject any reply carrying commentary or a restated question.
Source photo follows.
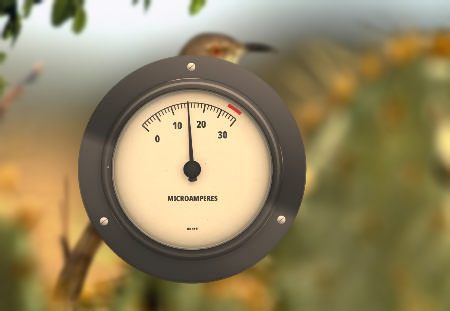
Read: value=15 unit=µA
